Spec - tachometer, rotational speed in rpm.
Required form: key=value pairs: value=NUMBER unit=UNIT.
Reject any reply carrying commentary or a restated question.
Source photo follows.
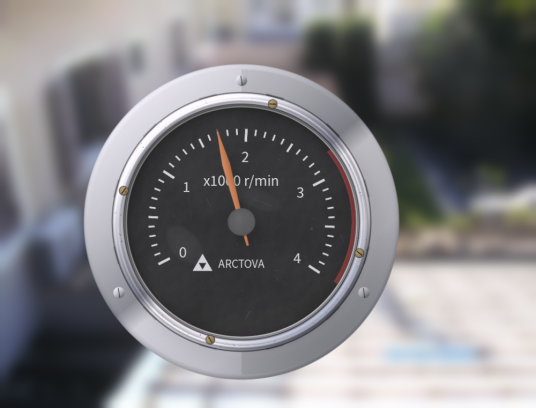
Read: value=1700 unit=rpm
